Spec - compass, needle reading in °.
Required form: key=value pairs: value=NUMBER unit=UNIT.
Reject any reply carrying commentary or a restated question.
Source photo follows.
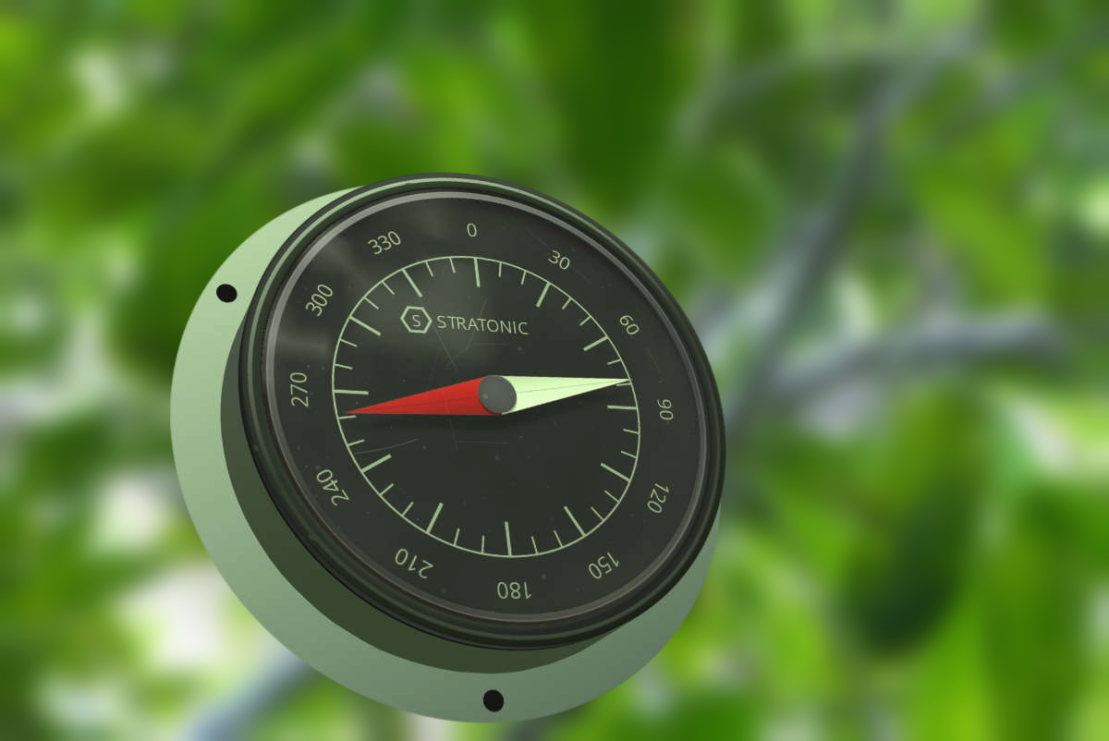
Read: value=260 unit=°
